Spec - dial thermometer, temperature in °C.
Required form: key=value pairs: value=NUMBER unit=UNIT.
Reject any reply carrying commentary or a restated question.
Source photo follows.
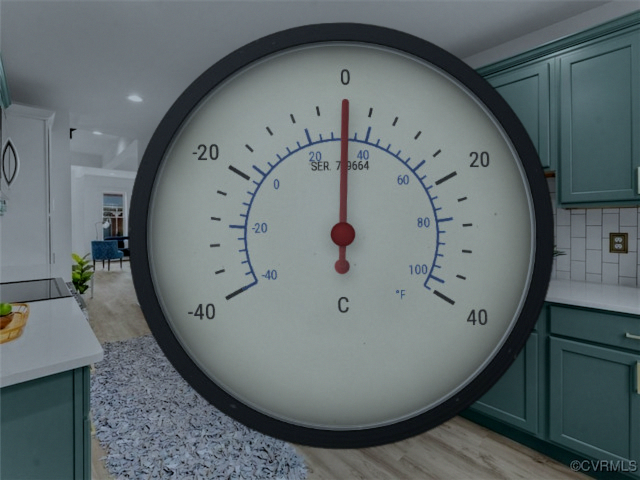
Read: value=0 unit=°C
